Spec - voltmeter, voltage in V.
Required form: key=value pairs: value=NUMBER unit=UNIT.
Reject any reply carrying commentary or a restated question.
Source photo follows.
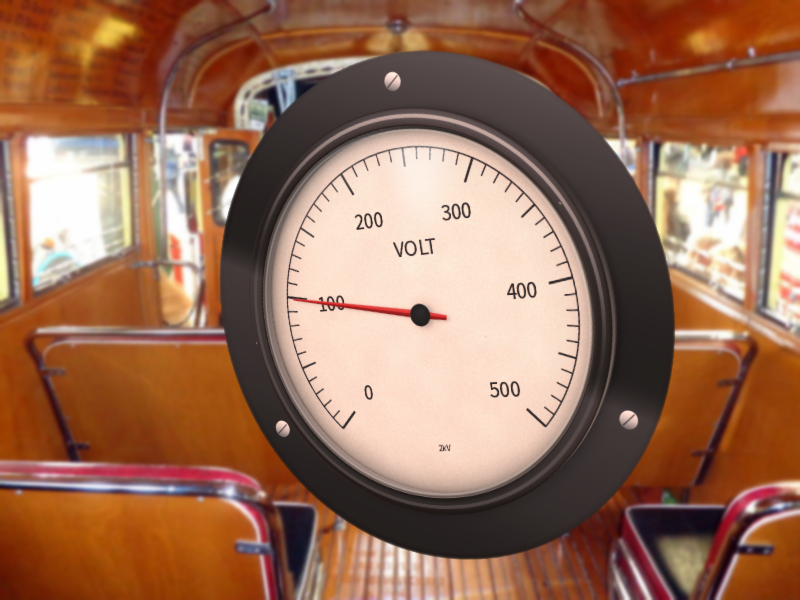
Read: value=100 unit=V
